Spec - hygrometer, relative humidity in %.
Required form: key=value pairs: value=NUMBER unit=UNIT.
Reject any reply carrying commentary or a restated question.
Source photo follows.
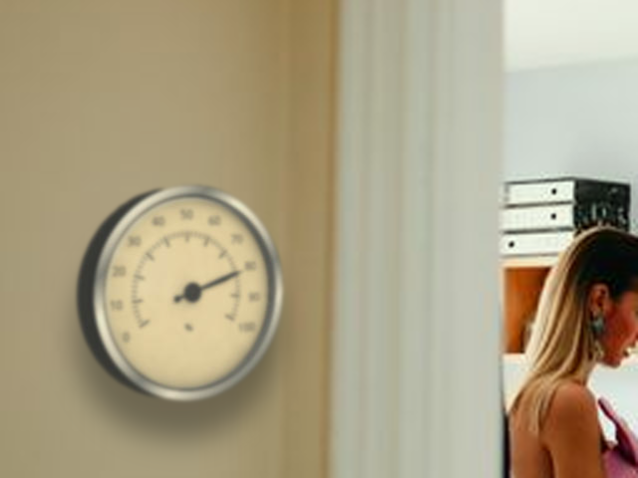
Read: value=80 unit=%
